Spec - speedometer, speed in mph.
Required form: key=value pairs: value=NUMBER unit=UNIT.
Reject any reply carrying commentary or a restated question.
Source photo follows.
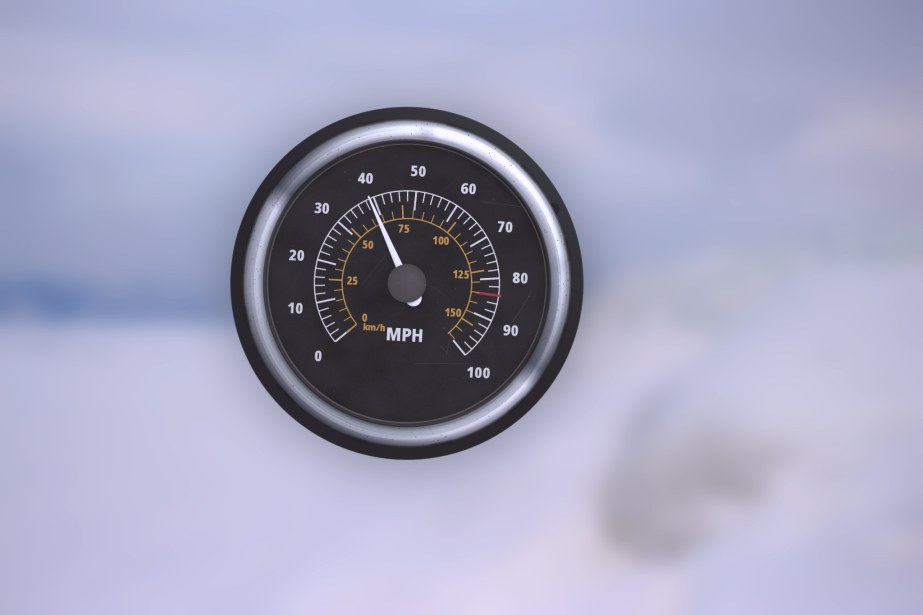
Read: value=39 unit=mph
